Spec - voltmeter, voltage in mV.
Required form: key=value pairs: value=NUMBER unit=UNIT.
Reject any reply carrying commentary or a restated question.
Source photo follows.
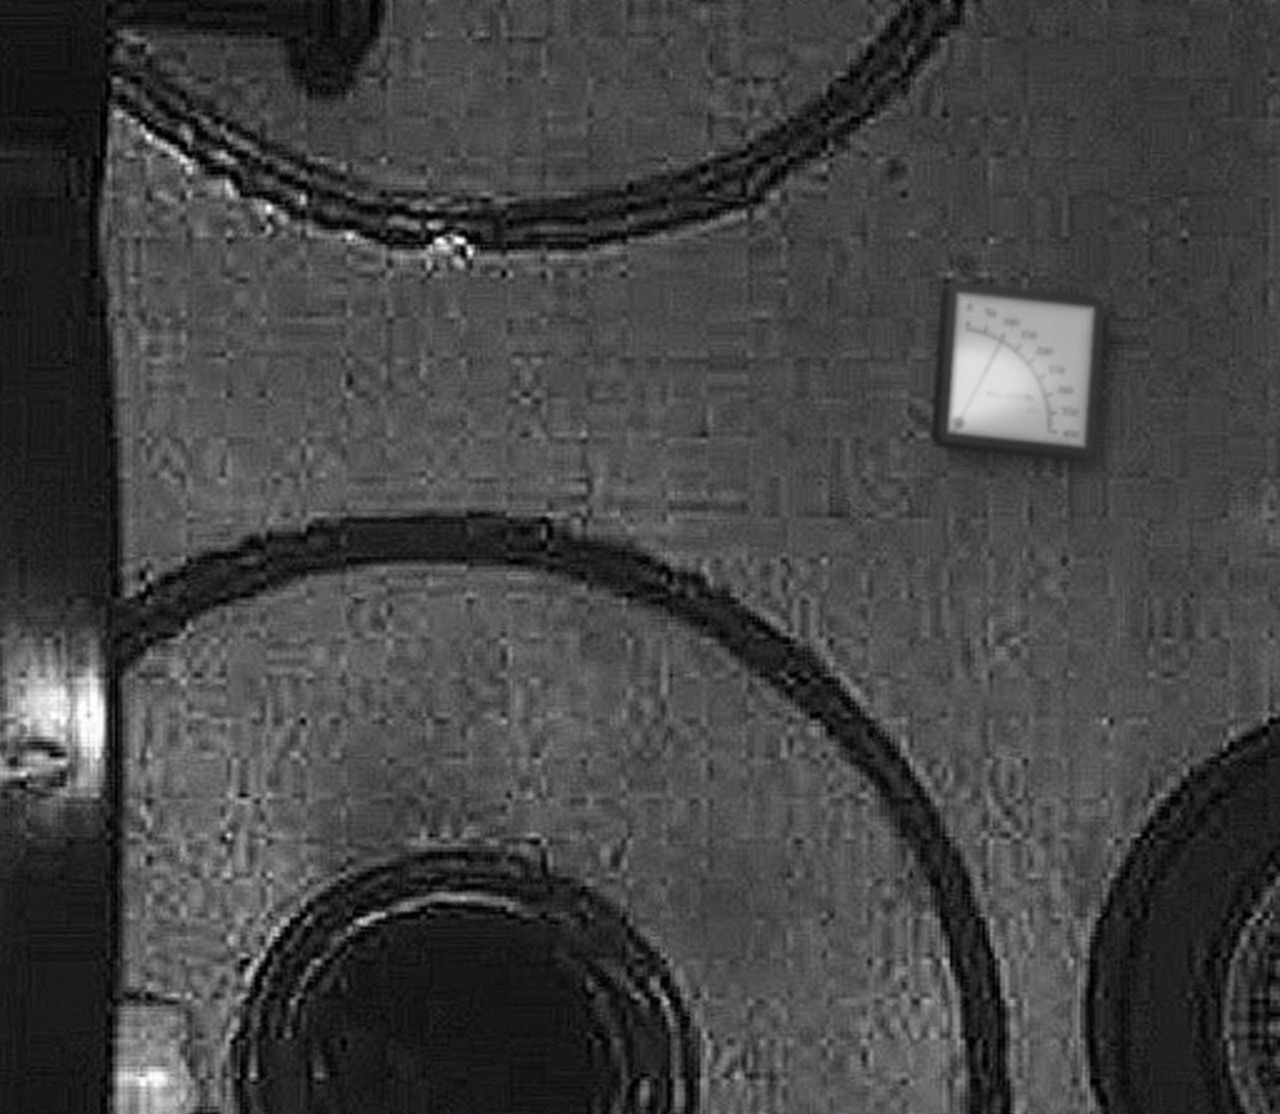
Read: value=100 unit=mV
